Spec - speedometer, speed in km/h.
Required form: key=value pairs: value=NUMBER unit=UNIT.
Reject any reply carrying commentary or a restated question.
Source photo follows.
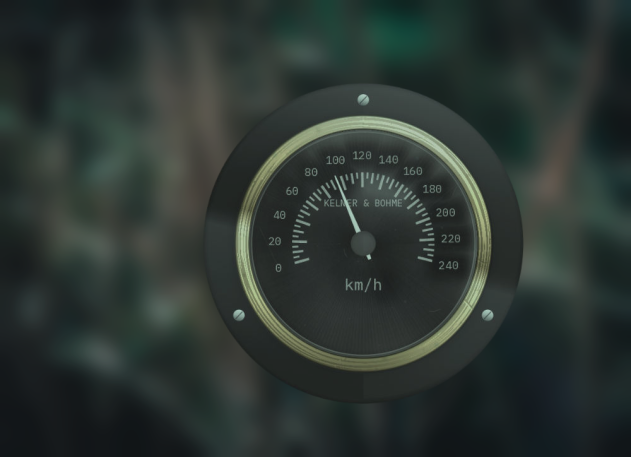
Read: value=95 unit=km/h
